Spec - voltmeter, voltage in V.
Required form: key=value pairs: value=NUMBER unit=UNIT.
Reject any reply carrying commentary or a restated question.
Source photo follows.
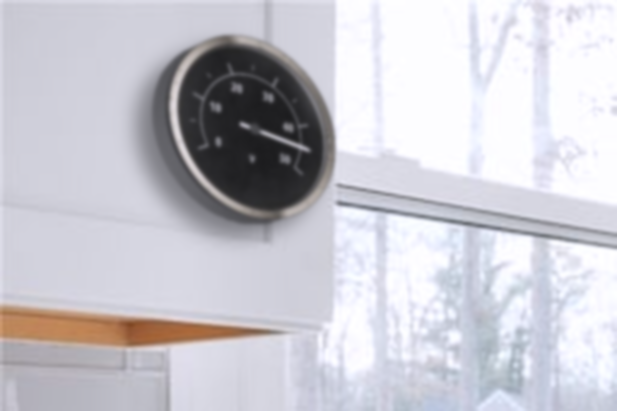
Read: value=45 unit=V
